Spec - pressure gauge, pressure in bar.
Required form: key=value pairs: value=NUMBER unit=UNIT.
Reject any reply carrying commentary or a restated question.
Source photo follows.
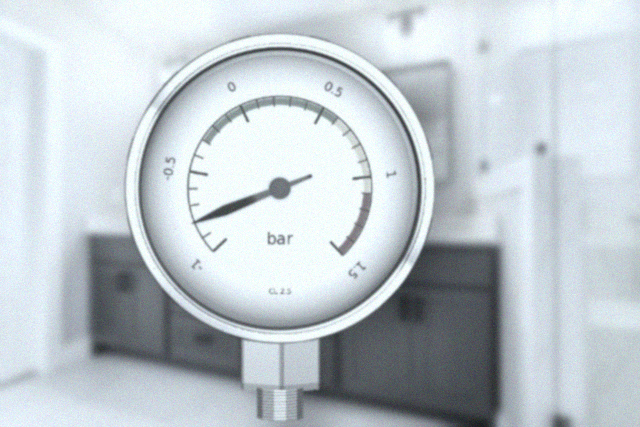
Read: value=-0.8 unit=bar
